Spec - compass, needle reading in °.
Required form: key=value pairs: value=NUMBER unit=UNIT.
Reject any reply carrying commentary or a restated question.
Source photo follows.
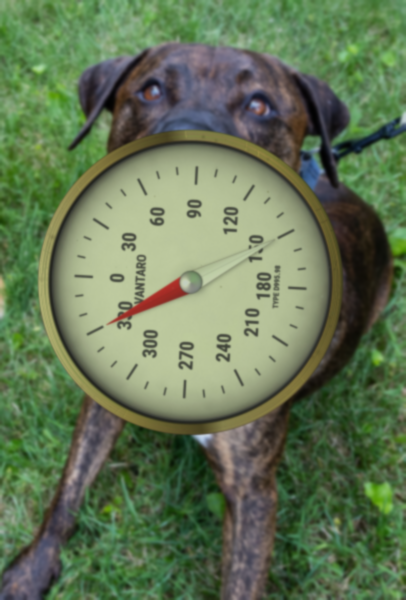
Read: value=330 unit=°
